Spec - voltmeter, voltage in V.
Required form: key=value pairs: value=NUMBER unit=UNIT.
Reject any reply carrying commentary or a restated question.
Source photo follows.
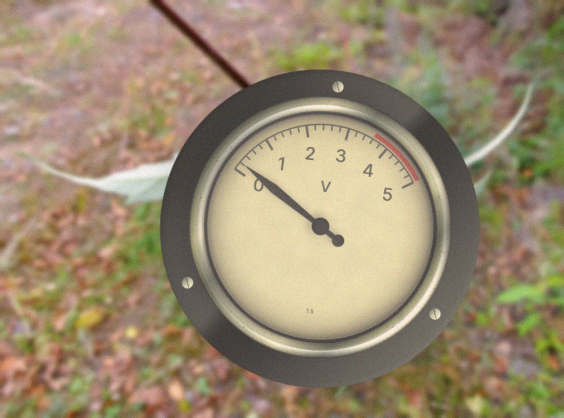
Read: value=0.2 unit=V
